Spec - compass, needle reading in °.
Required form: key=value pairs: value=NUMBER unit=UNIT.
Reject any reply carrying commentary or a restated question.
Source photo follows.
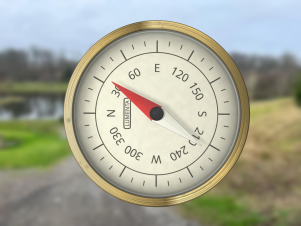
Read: value=35 unit=°
